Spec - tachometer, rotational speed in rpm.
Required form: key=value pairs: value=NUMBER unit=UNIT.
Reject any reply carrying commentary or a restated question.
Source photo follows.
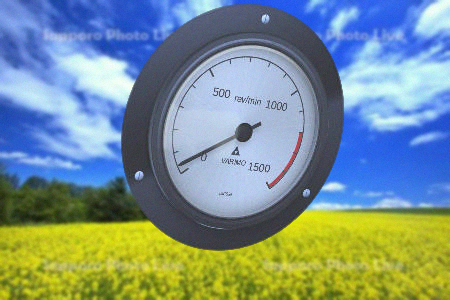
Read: value=50 unit=rpm
